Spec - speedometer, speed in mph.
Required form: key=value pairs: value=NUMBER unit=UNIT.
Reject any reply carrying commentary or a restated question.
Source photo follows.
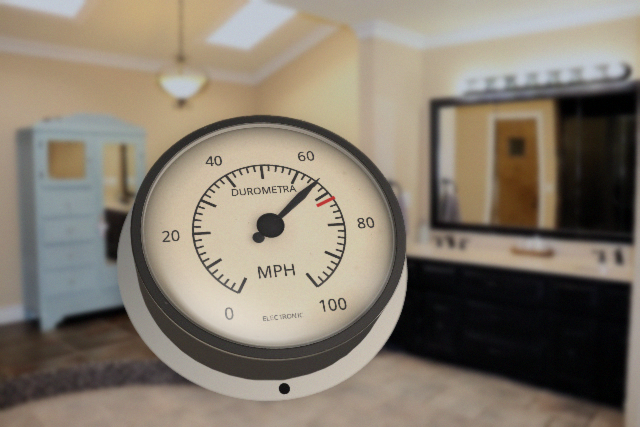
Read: value=66 unit=mph
